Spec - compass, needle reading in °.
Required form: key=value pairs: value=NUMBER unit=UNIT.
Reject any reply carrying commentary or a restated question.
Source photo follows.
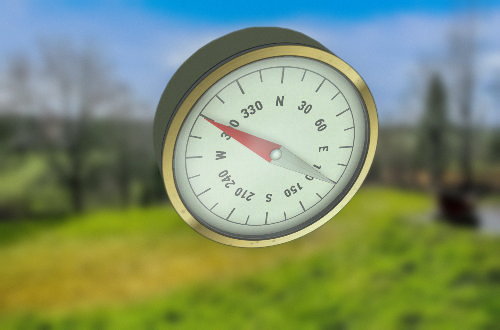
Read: value=300 unit=°
